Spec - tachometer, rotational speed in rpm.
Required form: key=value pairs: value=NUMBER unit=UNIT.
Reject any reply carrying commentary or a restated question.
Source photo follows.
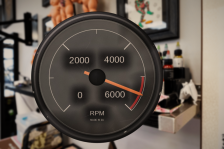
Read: value=5500 unit=rpm
